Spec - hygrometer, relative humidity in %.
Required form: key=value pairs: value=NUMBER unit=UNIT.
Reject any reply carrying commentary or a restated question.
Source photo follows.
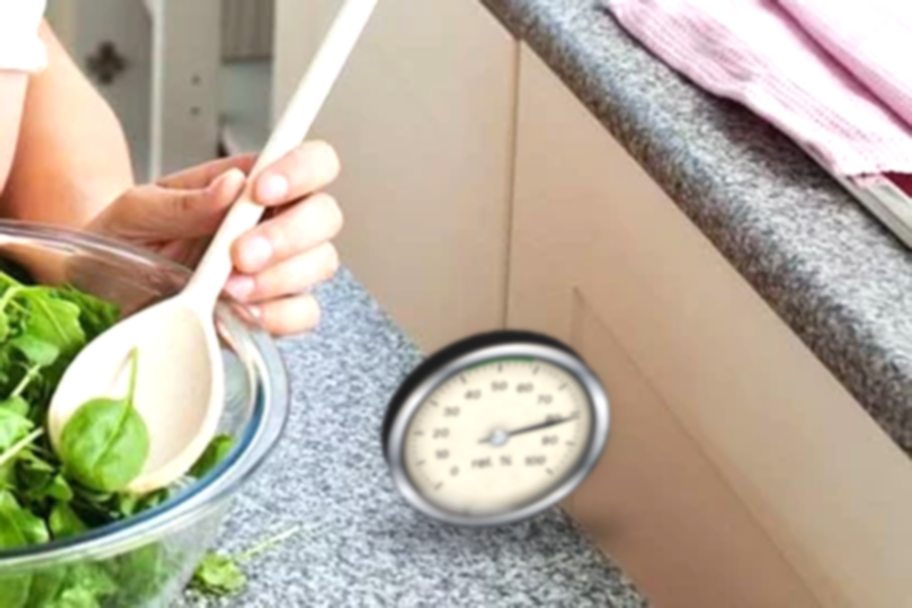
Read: value=80 unit=%
